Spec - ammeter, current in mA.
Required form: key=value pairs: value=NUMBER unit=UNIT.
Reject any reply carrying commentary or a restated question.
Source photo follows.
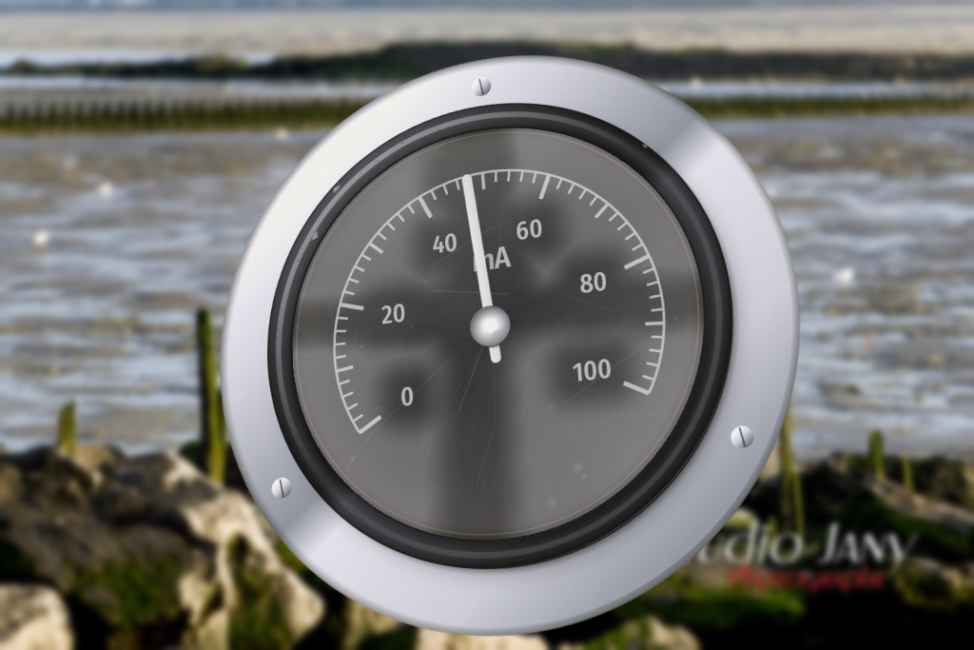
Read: value=48 unit=mA
